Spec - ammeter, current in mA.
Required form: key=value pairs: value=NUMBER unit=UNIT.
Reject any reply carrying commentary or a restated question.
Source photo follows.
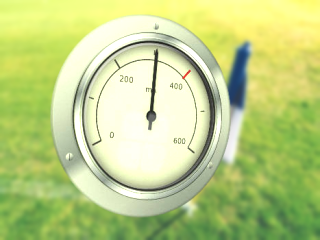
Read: value=300 unit=mA
